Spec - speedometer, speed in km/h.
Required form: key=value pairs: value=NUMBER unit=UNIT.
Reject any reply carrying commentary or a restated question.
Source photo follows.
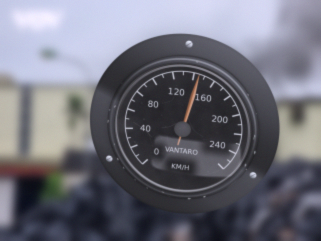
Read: value=145 unit=km/h
